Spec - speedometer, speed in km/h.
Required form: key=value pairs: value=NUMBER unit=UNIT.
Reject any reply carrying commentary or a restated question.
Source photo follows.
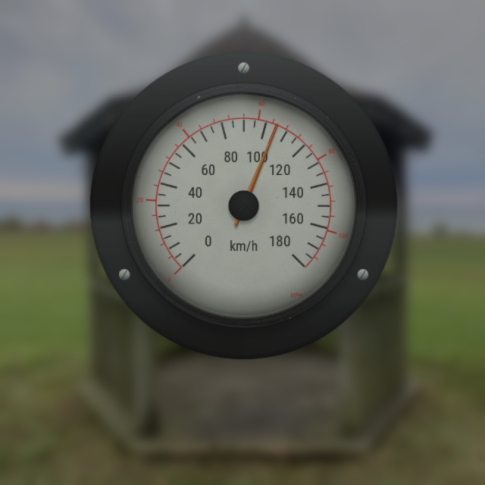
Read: value=105 unit=km/h
